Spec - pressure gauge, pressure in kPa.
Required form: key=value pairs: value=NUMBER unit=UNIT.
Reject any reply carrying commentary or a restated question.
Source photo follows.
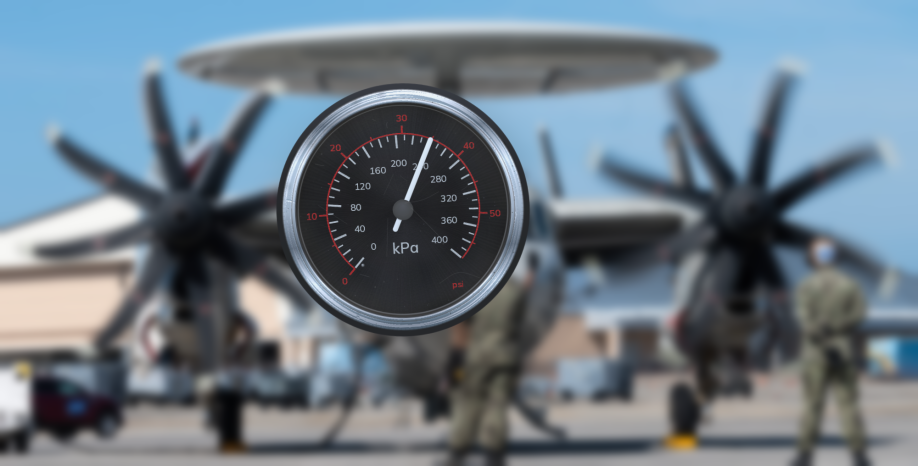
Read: value=240 unit=kPa
